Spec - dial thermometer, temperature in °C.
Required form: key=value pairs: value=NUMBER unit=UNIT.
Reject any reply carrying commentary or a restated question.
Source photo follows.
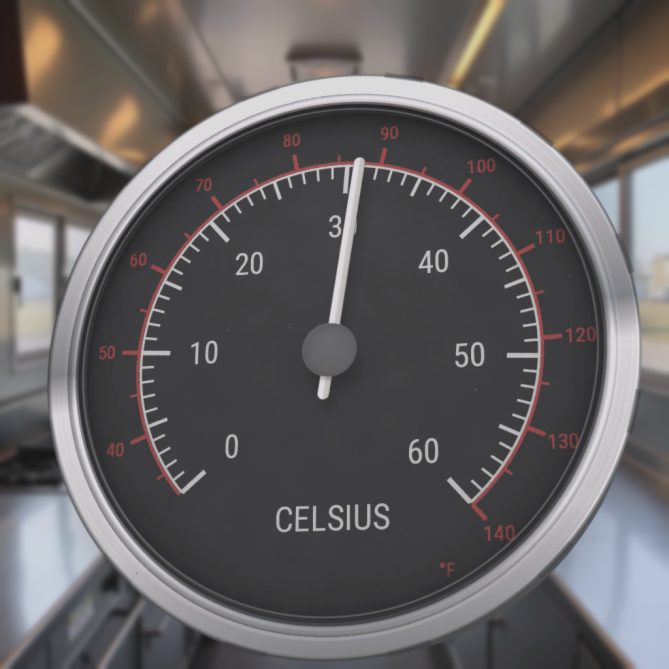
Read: value=31 unit=°C
